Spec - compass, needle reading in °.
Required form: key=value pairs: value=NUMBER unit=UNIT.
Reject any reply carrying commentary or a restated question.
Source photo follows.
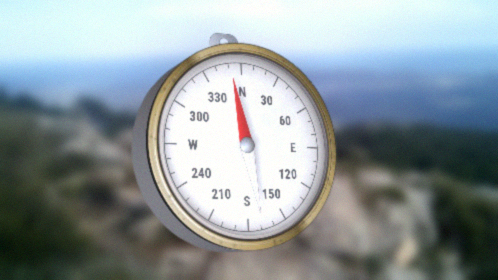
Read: value=350 unit=°
